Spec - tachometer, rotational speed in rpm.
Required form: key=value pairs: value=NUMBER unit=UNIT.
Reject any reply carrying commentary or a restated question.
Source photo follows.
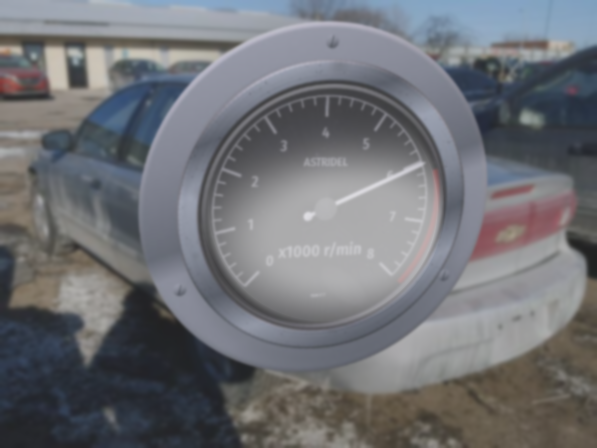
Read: value=6000 unit=rpm
